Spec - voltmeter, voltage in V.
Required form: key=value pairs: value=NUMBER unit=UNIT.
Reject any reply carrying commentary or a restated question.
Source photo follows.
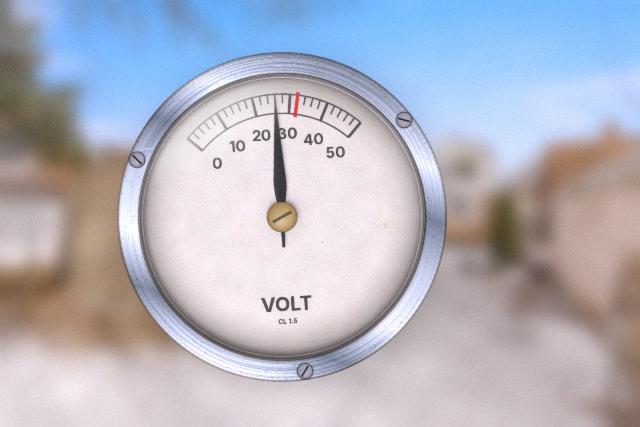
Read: value=26 unit=V
